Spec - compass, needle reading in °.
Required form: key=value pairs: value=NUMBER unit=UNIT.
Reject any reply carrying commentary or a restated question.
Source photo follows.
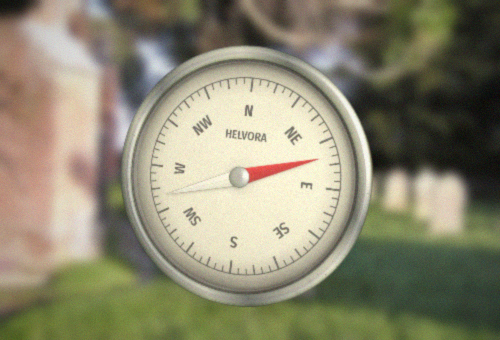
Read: value=70 unit=°
